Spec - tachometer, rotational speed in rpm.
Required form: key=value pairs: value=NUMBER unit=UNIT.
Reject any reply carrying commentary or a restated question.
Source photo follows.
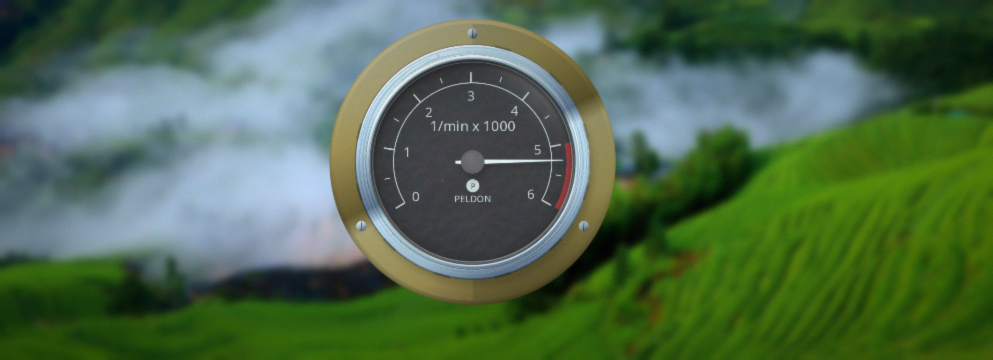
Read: value=5250 unit=rpm
